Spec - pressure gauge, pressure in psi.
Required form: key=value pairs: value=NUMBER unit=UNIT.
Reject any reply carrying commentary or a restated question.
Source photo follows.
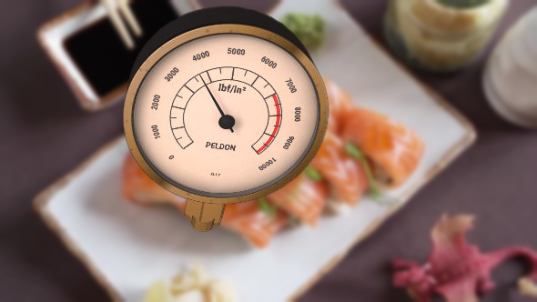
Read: value=3750 unit=psi
